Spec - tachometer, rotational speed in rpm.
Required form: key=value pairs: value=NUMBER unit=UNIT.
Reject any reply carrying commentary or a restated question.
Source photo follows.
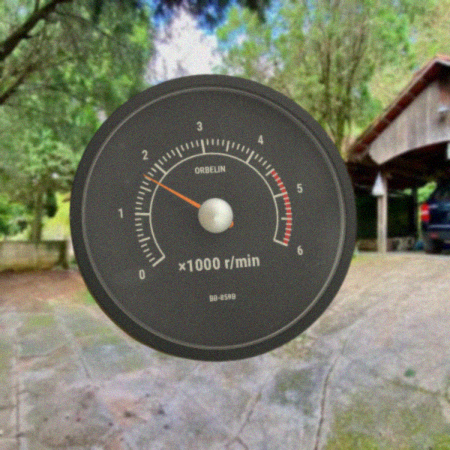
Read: value=1700 unit=rpm
